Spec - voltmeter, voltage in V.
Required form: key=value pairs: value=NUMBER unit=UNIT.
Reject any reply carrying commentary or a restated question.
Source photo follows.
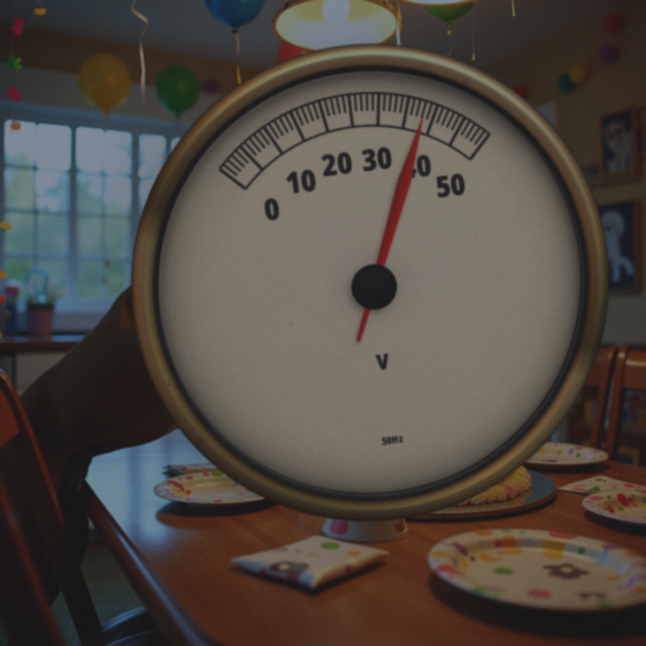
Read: value=38 unit=V
